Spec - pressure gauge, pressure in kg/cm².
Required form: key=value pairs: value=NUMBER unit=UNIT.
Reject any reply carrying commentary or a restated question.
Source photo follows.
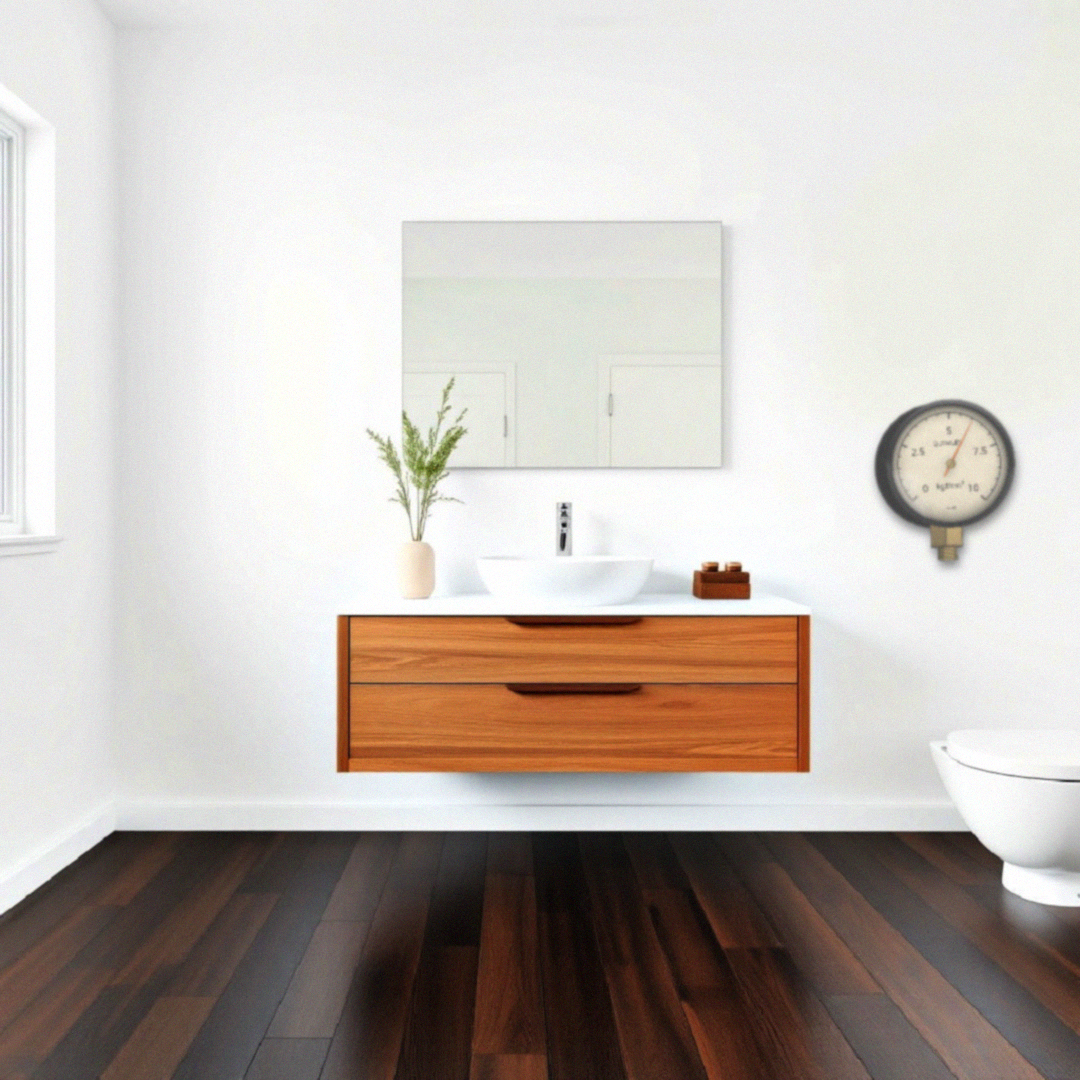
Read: value=6 unit=kg/cm²
